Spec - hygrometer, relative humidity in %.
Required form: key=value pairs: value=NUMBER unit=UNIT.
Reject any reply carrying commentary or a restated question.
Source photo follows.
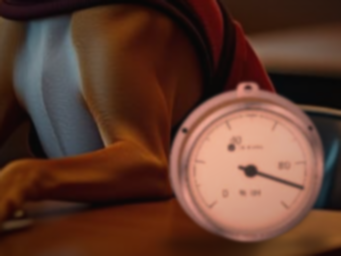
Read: value=90 unit=%
